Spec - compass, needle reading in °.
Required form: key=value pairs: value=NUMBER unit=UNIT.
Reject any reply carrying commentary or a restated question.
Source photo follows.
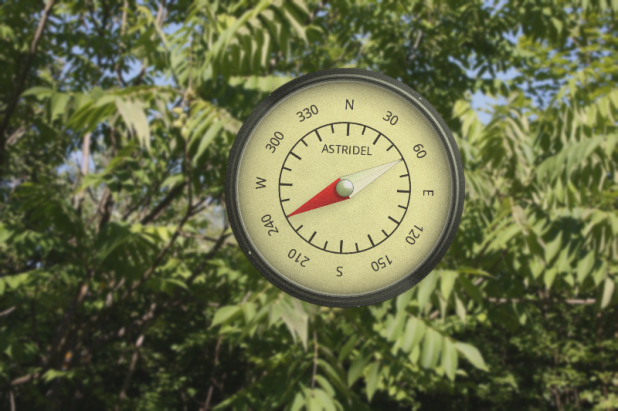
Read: value=240 unit=°
